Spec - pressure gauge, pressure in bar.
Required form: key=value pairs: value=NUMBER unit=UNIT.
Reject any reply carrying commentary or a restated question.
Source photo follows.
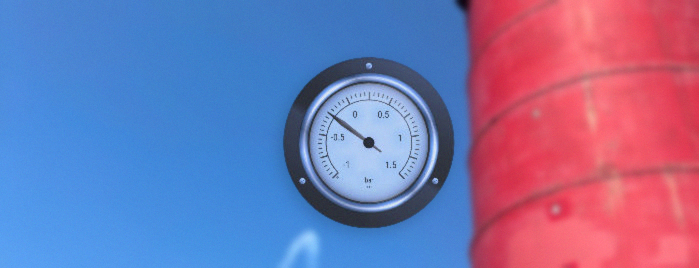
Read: value=-0.25 unit=bar
